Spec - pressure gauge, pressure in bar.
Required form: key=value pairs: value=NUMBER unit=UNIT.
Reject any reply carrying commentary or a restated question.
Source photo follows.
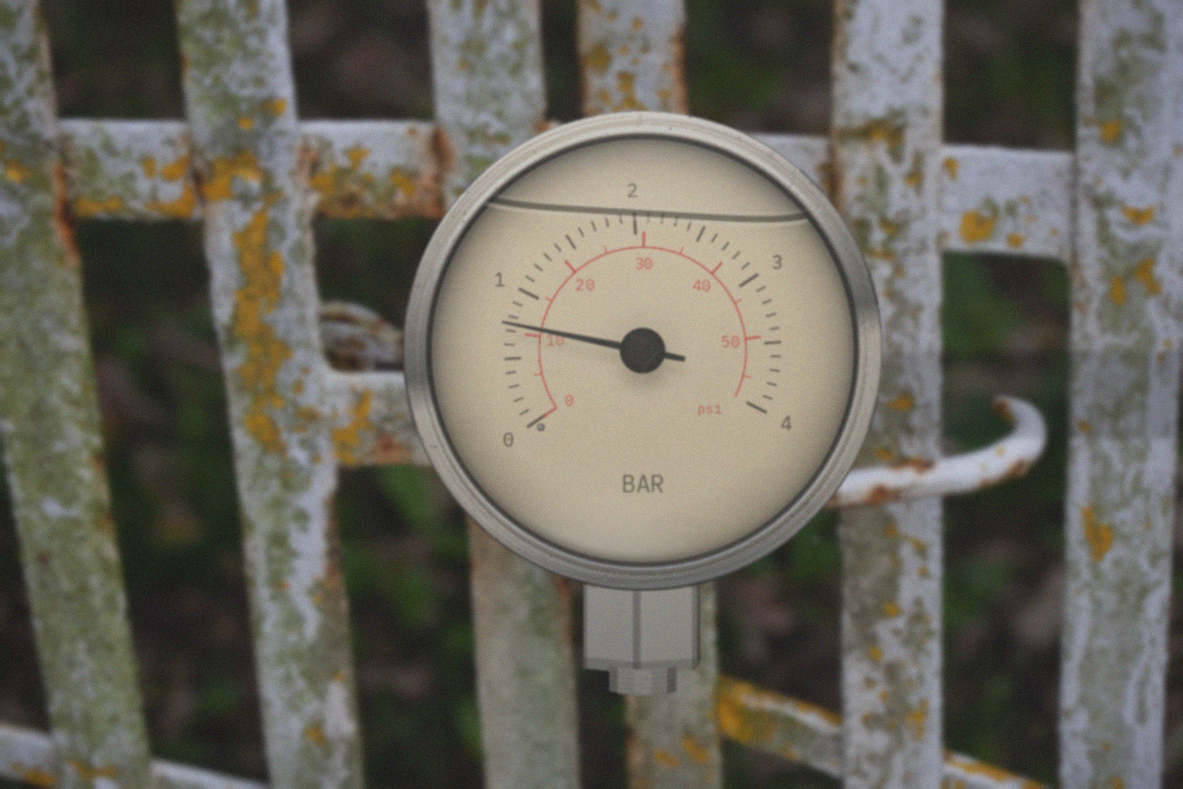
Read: value=0.75 unit=bar
